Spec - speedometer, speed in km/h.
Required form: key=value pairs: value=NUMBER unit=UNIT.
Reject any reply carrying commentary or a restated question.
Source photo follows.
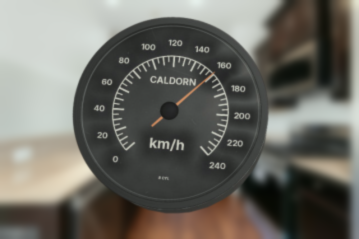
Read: value=160 unit=km/h
